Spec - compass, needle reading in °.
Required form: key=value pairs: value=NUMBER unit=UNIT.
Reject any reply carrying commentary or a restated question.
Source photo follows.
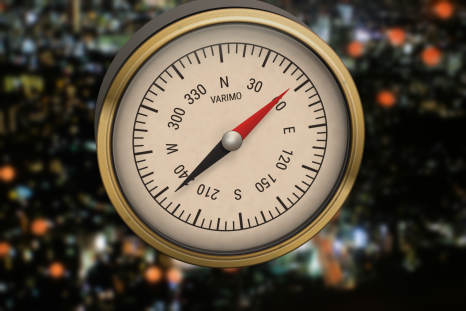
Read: value=55 unit=°
